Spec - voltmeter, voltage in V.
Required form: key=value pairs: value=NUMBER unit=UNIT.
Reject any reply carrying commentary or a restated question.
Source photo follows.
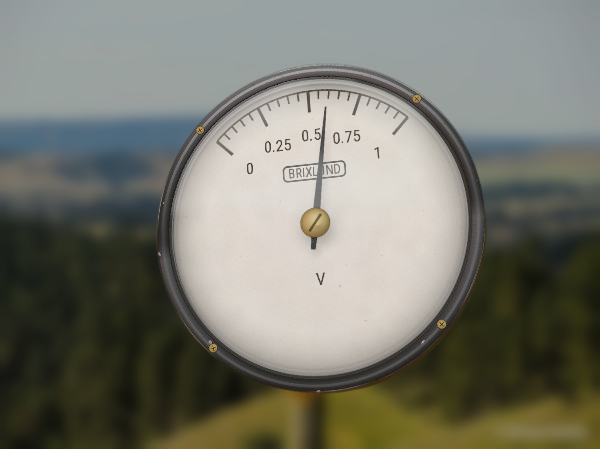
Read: value=0.6 unit=V
